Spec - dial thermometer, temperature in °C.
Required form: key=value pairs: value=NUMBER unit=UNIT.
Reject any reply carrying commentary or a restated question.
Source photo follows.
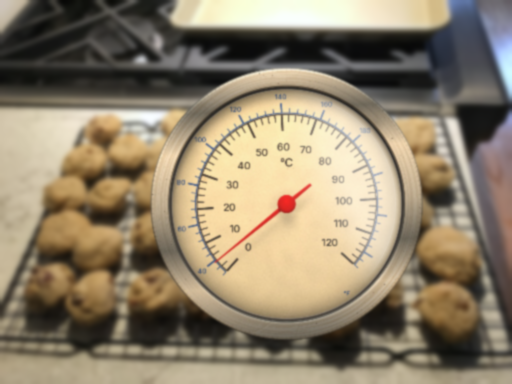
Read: value=4 unit=°C
